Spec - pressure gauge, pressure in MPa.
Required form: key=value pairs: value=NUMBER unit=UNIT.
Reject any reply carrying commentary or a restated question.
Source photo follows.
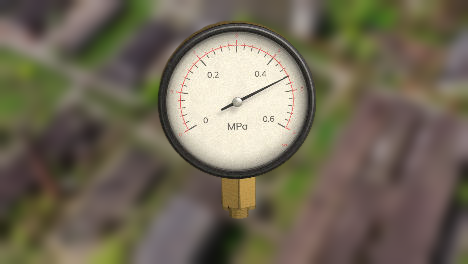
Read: value=0.46 unit=MPa
